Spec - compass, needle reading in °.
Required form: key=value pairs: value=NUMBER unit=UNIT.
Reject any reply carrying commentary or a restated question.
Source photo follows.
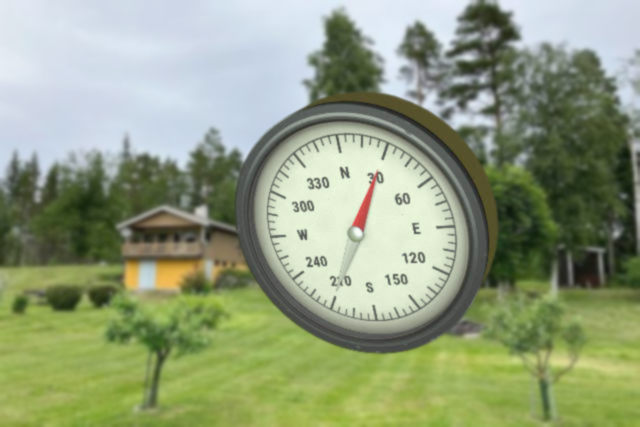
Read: value=30 unit=°
